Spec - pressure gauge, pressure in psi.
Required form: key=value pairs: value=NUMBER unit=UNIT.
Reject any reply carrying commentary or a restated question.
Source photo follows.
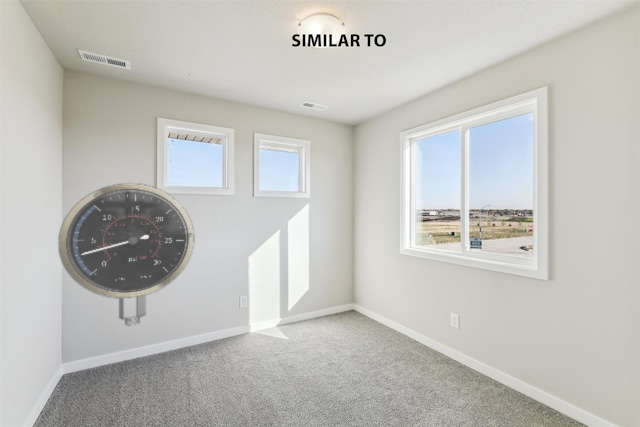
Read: value=3 unit=psi
